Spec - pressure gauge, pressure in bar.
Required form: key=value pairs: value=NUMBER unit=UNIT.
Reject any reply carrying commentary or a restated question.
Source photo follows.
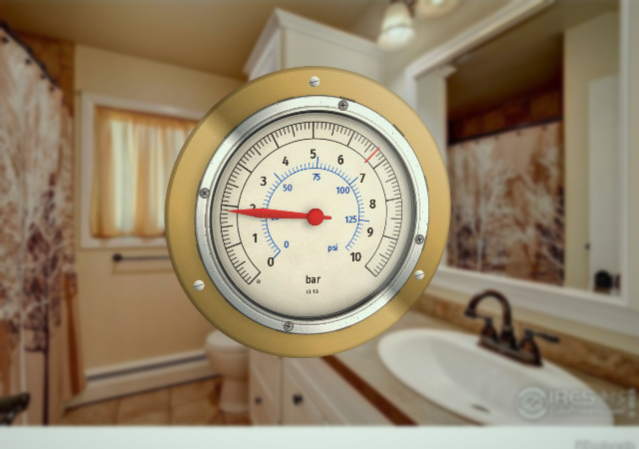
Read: value=1.9 unit=bar
